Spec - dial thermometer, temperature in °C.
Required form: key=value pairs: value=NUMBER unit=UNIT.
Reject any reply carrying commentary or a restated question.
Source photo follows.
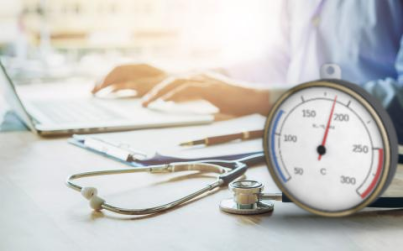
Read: value=187.5 unit=°C
